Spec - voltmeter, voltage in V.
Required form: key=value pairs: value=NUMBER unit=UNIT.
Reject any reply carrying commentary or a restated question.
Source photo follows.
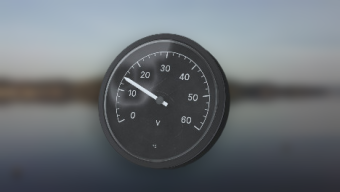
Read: value=14 unit=V
